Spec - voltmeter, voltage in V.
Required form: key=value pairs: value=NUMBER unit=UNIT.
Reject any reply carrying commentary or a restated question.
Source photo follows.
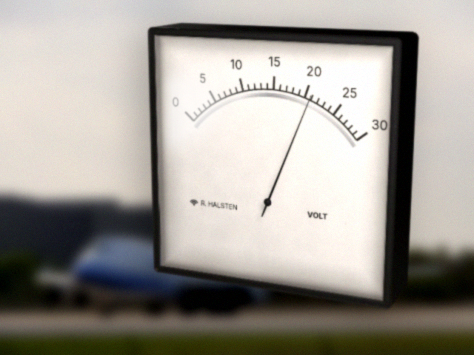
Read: value=21 unit=V
